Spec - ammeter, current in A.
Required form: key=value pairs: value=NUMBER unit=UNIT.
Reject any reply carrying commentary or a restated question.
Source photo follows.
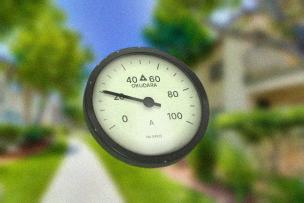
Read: value=20 unit=A
